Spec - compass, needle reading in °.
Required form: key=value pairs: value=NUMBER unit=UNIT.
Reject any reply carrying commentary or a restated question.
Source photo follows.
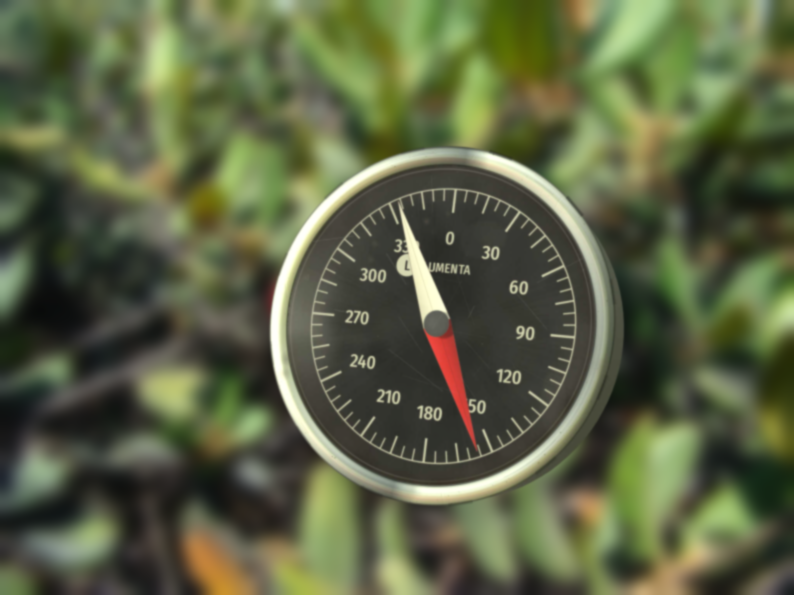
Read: value=155 unit=°
